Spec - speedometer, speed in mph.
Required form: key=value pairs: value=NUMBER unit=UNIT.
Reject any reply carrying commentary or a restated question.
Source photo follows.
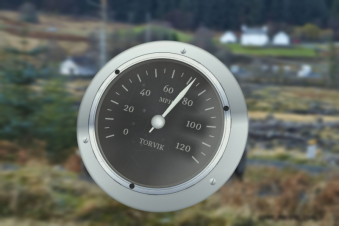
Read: value=72.5 unit=mph
